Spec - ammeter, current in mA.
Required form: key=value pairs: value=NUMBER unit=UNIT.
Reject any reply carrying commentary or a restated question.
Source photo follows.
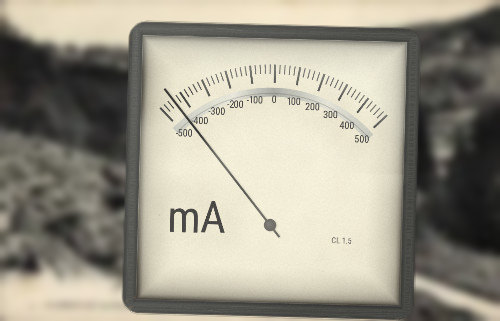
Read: value=-440 unit=mA
